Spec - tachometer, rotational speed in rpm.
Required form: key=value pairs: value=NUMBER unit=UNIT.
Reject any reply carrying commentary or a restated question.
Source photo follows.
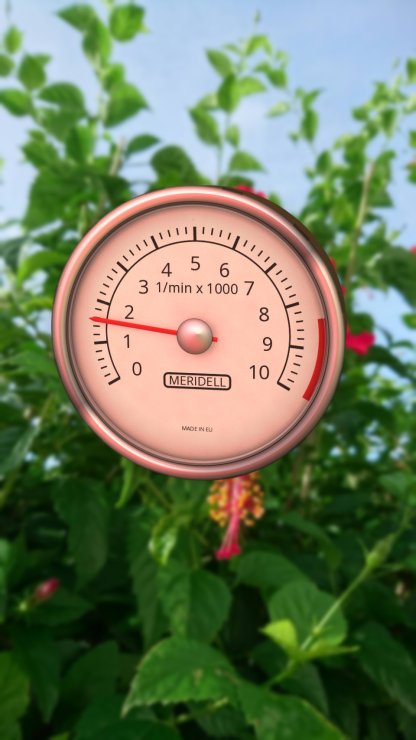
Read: value=1600 unit=rpm
